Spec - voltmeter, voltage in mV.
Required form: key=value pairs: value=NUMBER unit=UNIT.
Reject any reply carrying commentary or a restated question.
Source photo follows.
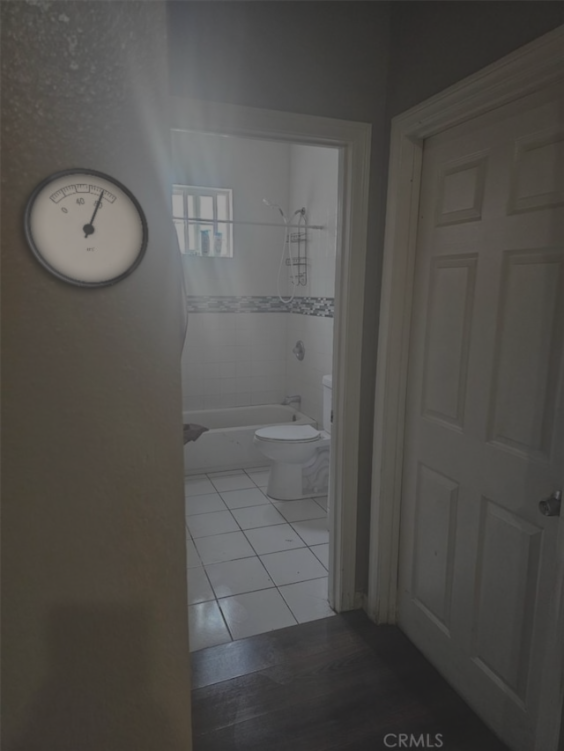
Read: value=80 unit=mV
